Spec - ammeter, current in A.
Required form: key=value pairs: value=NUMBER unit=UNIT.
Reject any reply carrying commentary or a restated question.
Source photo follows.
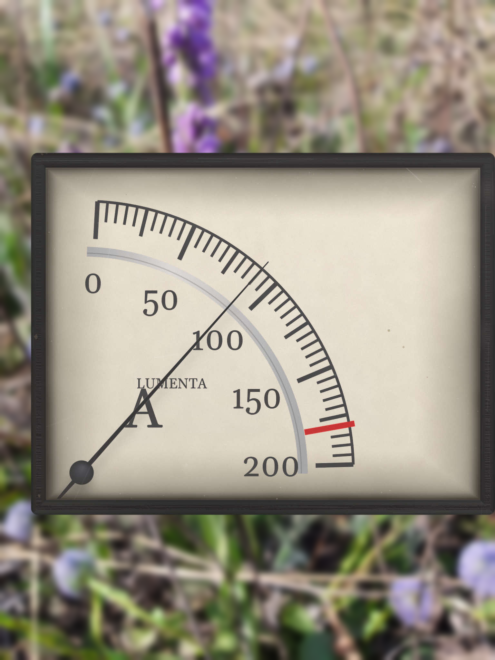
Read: value=90 unit=A
